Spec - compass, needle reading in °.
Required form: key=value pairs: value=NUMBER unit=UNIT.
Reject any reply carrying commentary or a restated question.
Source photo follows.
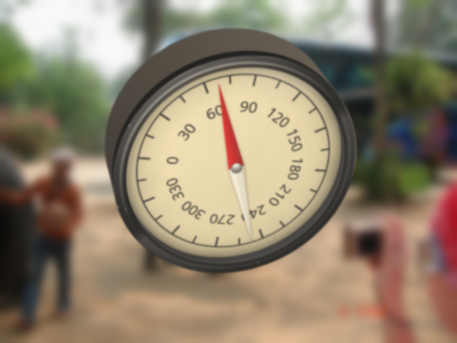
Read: value=67.5 unit=°
